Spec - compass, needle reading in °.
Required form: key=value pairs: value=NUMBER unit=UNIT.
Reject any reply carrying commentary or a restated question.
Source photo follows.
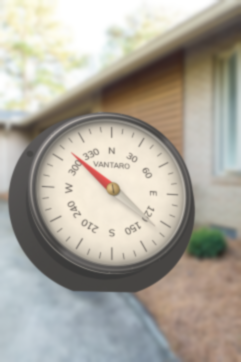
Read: value=310 unit=°
